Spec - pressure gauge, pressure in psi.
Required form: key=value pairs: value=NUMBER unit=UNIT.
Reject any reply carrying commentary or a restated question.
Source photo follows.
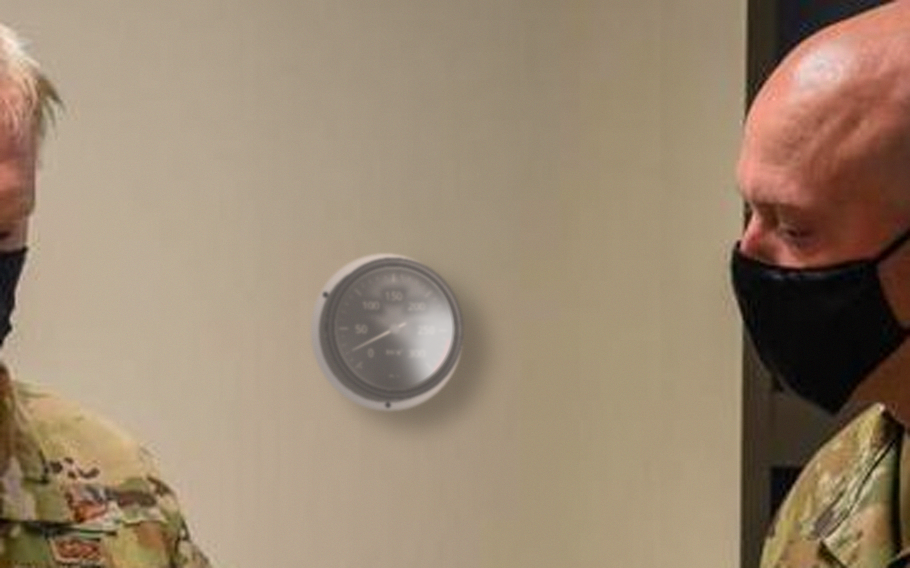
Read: value=20 unit=psi
